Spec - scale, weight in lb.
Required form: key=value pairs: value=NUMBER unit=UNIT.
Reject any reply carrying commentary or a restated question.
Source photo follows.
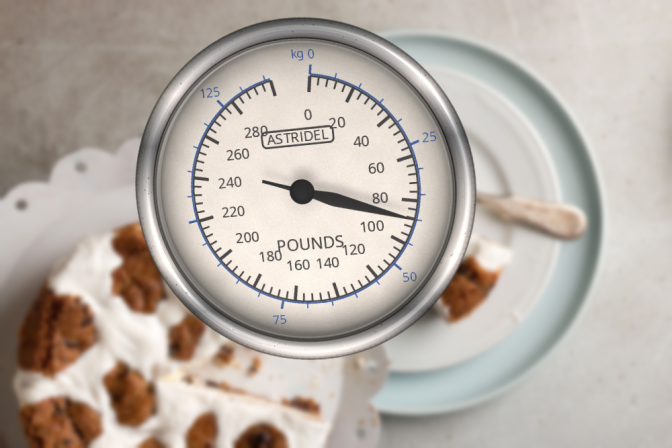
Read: value=88 unit=lb
